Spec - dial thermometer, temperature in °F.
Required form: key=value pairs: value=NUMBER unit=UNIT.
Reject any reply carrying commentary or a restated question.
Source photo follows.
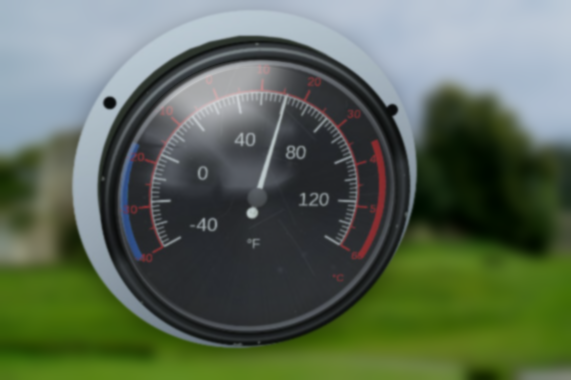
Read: value=60 unit=°F
